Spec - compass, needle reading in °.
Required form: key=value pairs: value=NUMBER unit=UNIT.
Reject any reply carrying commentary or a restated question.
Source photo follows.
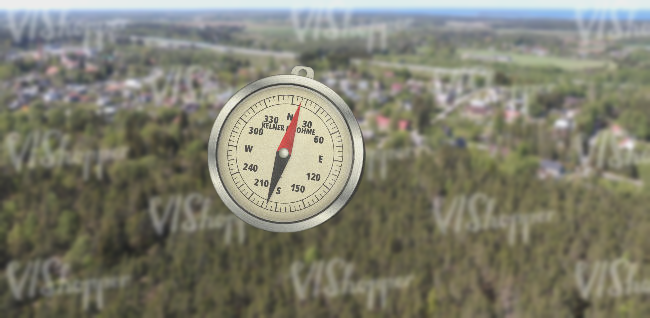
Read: value=10 unit=°
